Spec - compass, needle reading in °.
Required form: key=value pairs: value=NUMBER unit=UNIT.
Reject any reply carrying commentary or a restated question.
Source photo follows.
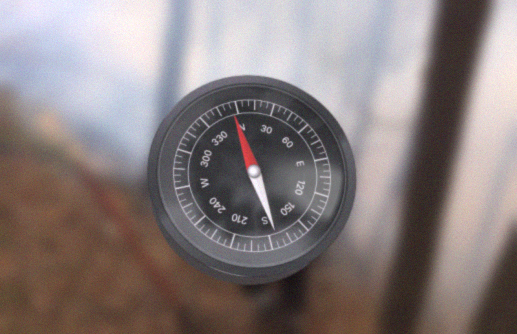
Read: value=355 unit=°
